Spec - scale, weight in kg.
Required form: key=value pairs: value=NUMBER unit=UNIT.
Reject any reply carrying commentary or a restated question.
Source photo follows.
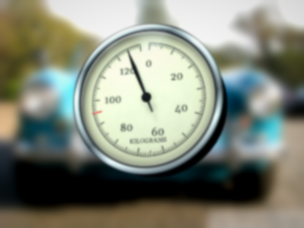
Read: value=125 unit=kg
